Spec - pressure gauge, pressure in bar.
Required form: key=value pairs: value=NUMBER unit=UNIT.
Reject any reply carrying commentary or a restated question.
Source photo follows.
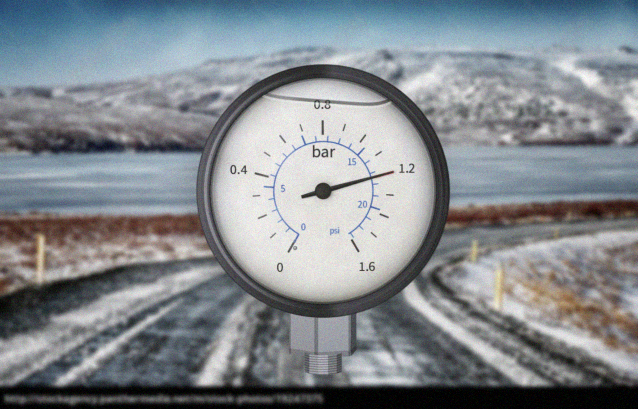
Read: value=1.2 unit=bar
